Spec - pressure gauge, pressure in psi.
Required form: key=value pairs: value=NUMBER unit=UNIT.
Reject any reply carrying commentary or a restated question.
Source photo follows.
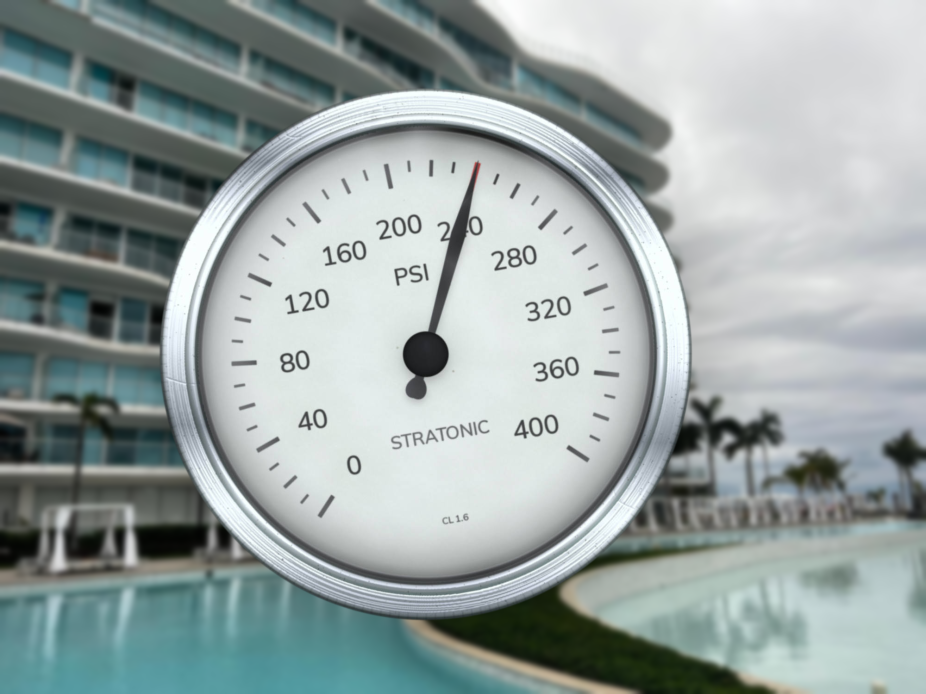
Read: value=240 unit=psi
